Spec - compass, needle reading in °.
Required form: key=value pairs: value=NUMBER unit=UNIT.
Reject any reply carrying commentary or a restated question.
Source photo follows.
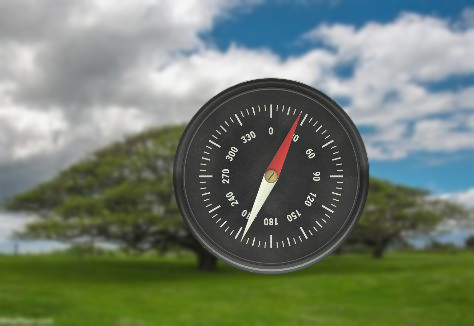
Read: value=25 unit=°
